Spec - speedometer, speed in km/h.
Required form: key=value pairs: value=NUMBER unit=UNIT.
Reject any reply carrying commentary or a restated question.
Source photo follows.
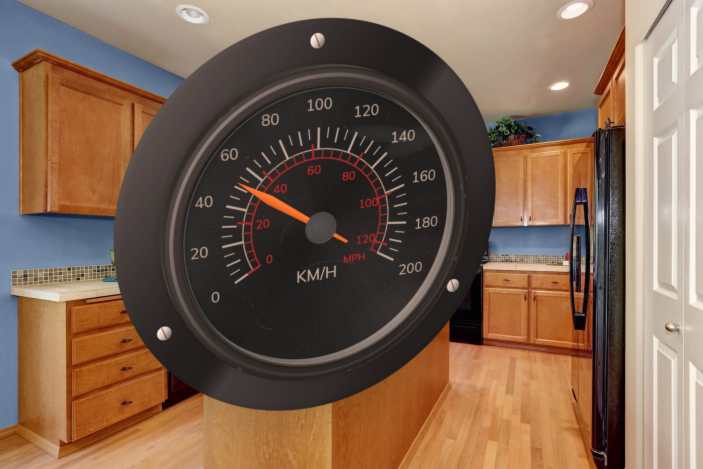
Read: value=52.5 unit=km/h
